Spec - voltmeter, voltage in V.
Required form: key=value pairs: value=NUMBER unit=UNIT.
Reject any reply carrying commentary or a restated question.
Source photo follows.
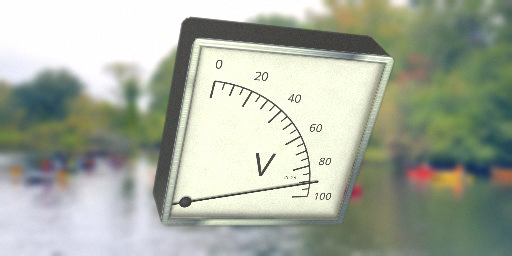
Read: value=90 unit=V
